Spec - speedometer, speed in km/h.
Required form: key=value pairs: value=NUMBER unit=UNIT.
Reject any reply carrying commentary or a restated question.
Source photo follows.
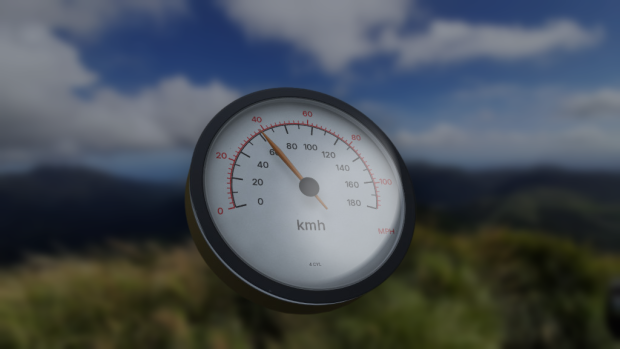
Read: value=60 unit=km/h
